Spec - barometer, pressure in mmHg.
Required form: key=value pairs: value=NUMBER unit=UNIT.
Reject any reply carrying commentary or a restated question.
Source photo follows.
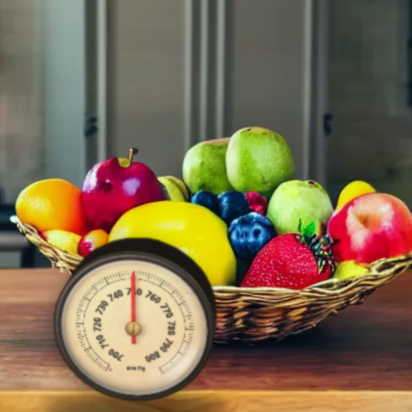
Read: value=750 unit=mmHg
